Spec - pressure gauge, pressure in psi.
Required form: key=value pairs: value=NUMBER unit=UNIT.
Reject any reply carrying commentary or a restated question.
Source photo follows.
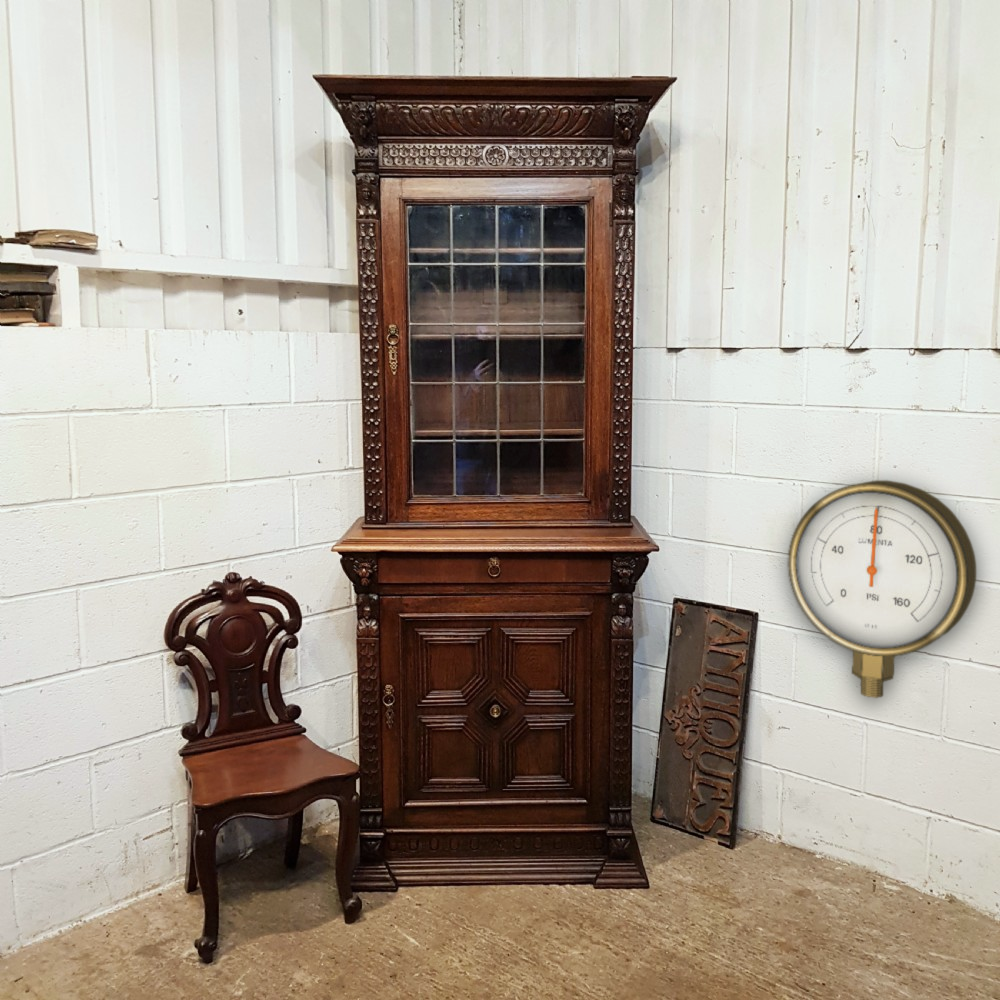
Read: value=80 unit=psi
